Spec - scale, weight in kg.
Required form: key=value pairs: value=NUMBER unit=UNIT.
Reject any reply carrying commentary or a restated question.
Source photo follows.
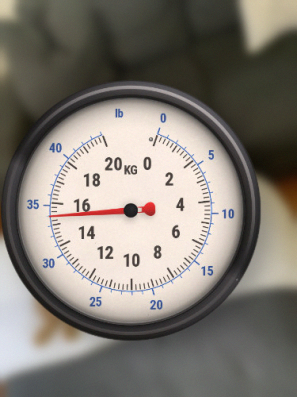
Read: value=15.4 unit=kg
